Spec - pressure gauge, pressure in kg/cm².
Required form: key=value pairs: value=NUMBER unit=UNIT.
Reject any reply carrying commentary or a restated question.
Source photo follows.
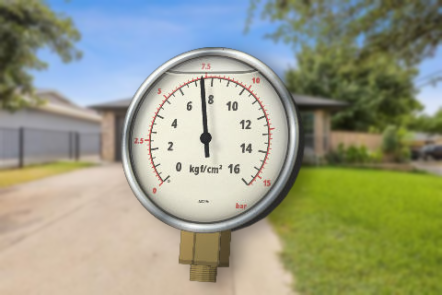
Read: value=7.5 unit=kg/cm²
